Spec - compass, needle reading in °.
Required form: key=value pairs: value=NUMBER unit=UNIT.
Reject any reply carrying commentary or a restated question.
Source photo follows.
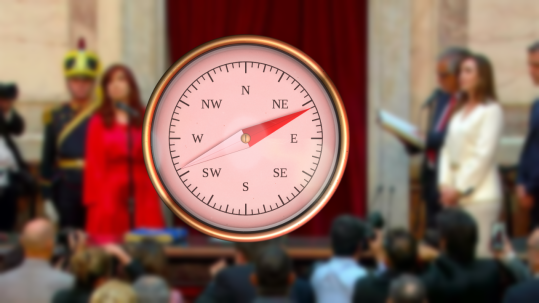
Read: value=65 unit=°
